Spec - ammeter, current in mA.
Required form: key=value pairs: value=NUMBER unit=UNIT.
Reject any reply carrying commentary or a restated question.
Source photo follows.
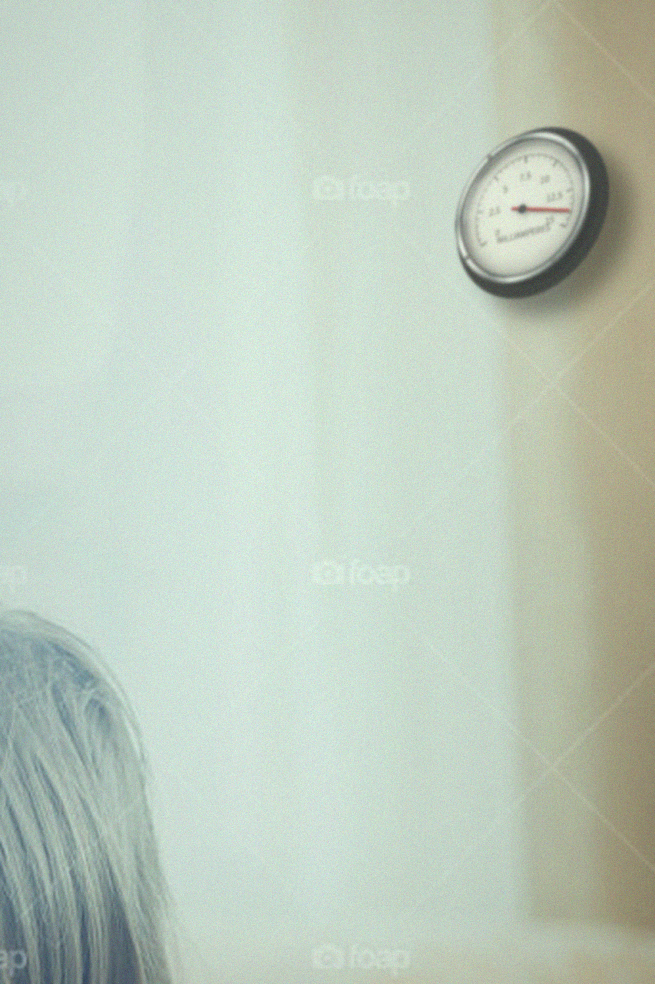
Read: value=14 unit=mA
